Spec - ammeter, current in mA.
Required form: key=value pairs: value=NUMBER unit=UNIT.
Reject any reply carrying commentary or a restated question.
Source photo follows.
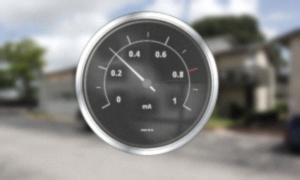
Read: value=0.3 unit=mA
